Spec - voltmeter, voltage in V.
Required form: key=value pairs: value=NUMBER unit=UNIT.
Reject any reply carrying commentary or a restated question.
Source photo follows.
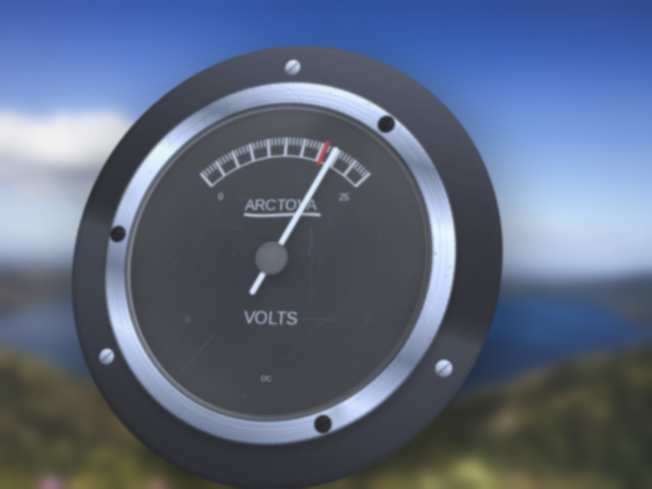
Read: value=20 unit=V
